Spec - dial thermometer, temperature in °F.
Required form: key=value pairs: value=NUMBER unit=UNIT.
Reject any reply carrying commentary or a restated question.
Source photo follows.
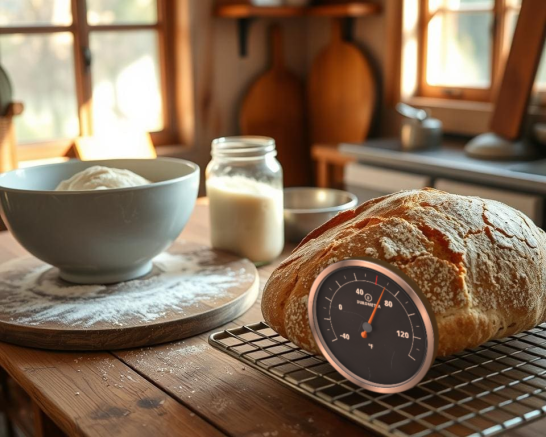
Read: value=70 unit=°F
